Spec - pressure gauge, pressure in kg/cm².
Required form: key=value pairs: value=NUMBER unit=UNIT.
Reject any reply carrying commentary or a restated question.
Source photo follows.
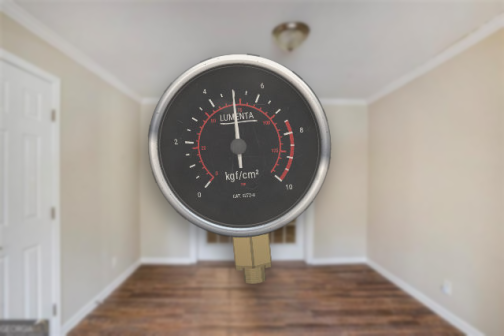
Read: value=5 unit=kg/cm²
